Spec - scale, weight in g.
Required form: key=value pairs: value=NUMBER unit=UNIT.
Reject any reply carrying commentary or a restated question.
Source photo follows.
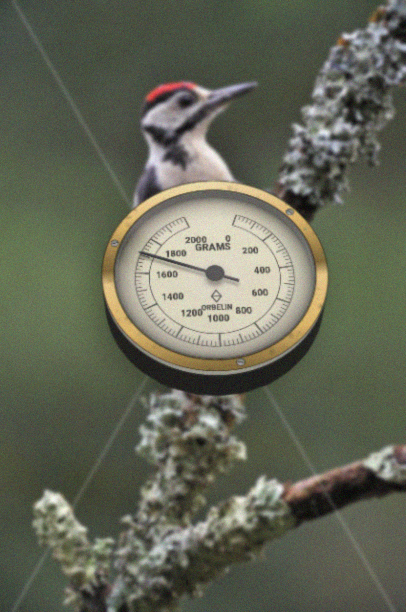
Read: value=1700 unit=g
